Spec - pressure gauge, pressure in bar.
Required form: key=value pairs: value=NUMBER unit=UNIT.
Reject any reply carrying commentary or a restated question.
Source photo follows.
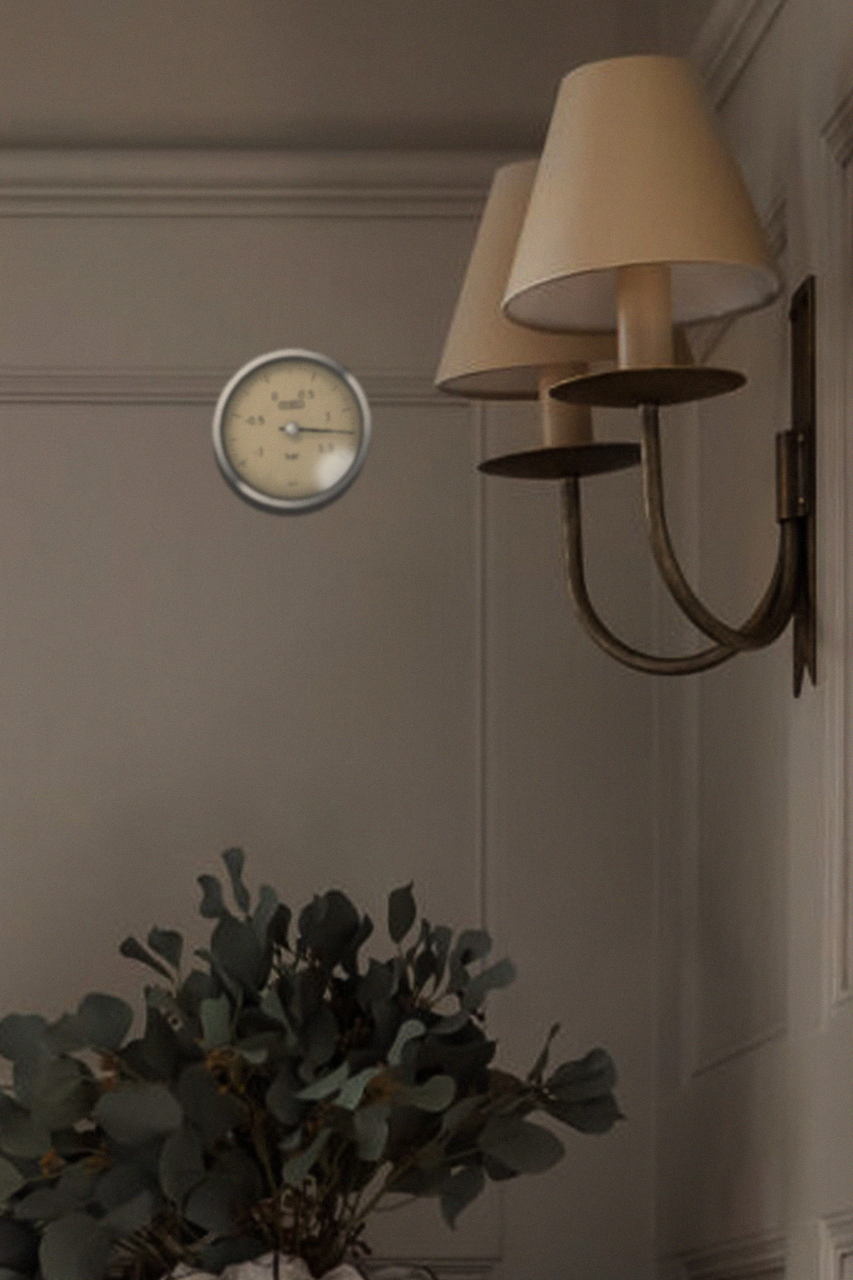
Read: value=1.25 unit=bar
